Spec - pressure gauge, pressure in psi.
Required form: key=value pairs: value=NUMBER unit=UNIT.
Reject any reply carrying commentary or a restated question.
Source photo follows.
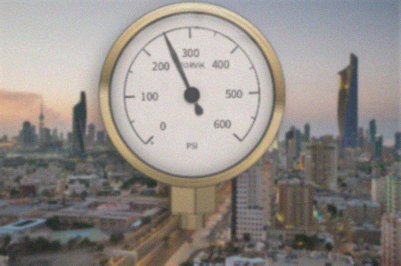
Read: value=250 unit=psi
